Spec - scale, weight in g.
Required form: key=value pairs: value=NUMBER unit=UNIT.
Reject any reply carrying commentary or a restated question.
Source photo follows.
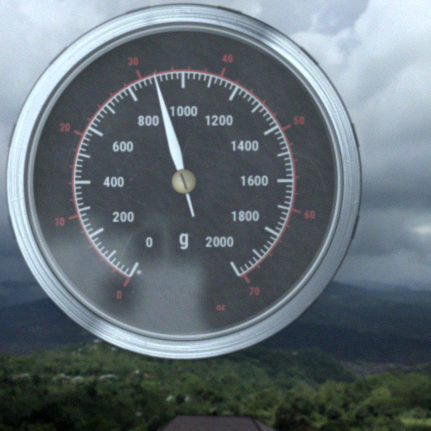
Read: value=900 unit=g
